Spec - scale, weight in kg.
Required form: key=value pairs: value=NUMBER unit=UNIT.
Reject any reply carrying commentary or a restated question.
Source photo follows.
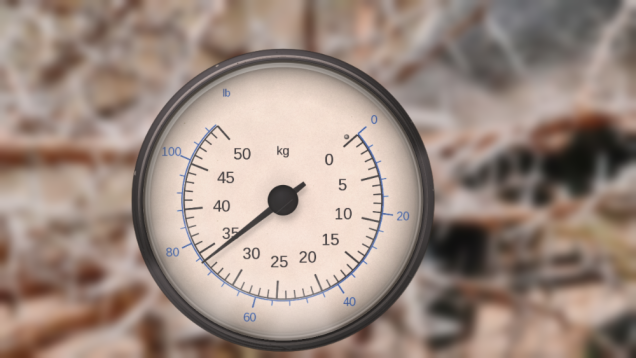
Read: value=34 unit=kg
